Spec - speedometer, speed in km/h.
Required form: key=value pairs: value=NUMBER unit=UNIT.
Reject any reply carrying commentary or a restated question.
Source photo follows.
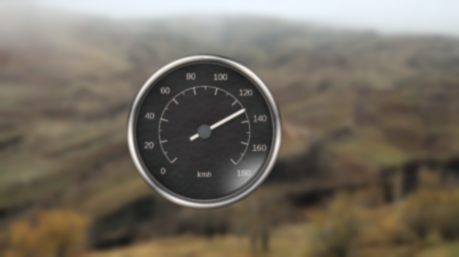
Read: value=130 unit=km/h
